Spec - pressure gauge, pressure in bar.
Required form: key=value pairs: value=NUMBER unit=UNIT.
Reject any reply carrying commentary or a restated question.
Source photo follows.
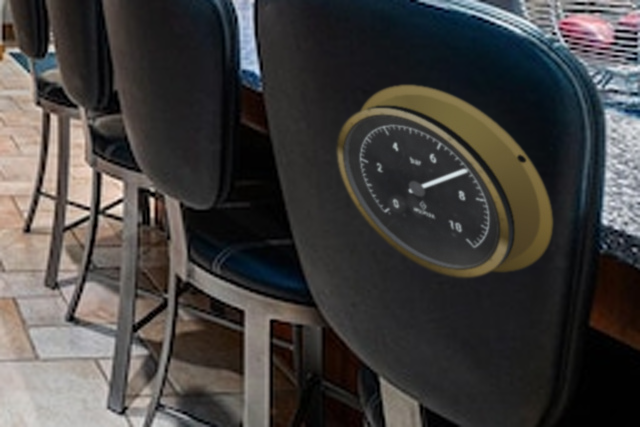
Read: value=7 unit=bar
